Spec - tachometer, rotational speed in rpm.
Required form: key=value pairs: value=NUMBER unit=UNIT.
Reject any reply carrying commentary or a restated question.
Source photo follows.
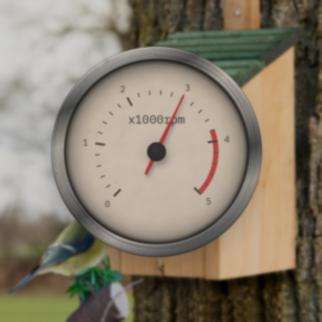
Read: value=3000 unit=rpm
